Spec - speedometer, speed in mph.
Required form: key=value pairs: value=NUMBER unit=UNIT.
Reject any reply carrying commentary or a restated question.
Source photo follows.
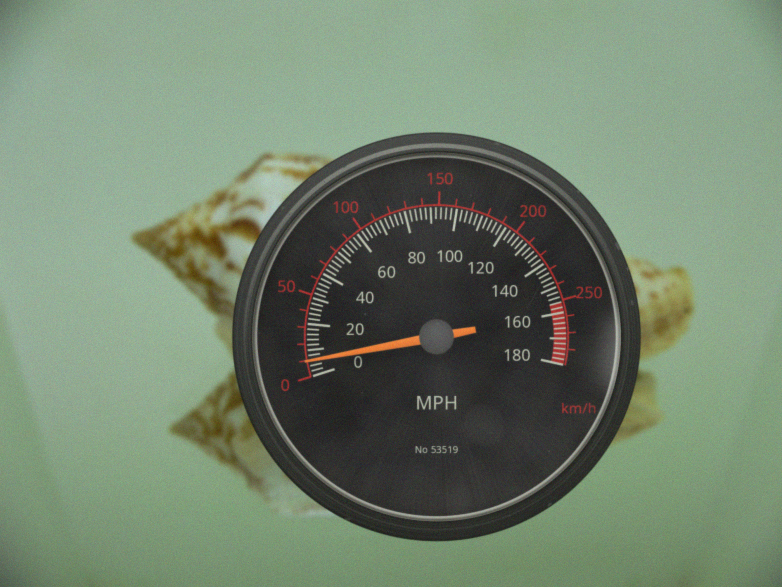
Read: value=6 unit=mph
